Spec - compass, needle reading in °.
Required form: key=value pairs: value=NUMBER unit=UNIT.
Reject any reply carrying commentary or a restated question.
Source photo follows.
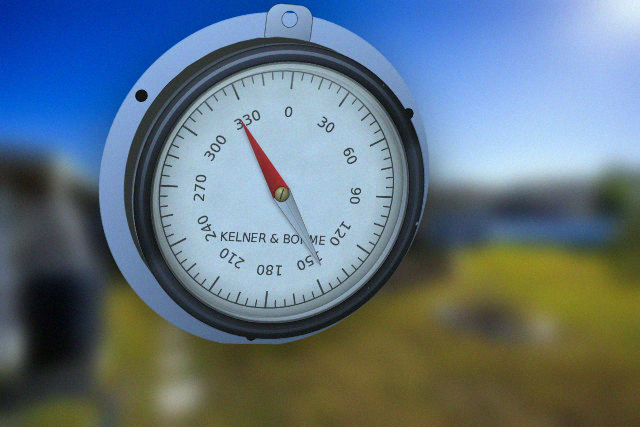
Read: value=325 unit=°
